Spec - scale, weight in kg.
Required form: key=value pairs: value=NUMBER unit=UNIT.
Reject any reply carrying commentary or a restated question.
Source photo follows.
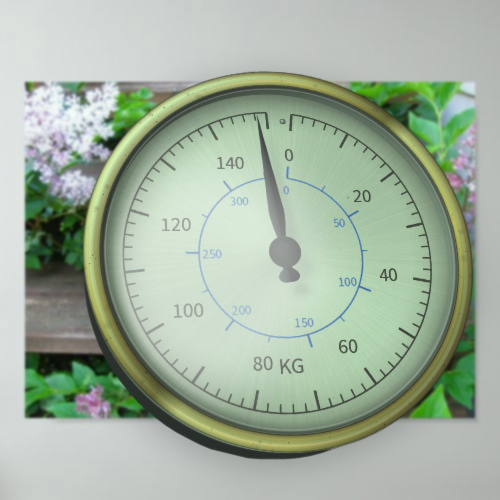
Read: value=148 unit=kg
